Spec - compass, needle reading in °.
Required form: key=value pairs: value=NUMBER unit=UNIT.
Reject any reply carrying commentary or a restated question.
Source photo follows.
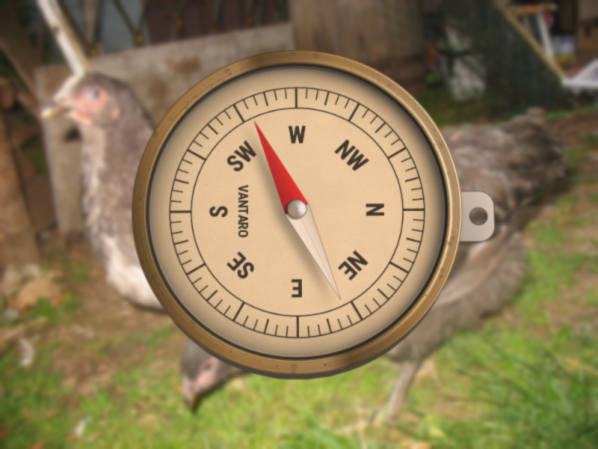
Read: value=245 unit=°
